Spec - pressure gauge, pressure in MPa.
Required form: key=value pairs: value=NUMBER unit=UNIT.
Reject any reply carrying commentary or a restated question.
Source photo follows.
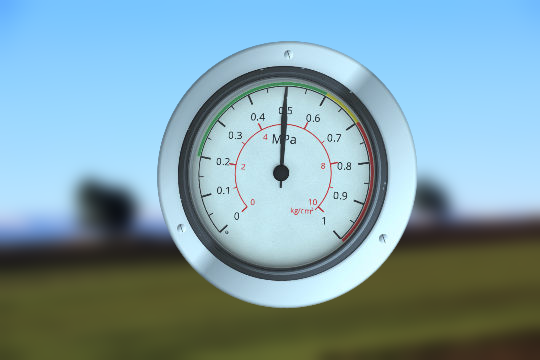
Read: value=0.5 unit=MPa
